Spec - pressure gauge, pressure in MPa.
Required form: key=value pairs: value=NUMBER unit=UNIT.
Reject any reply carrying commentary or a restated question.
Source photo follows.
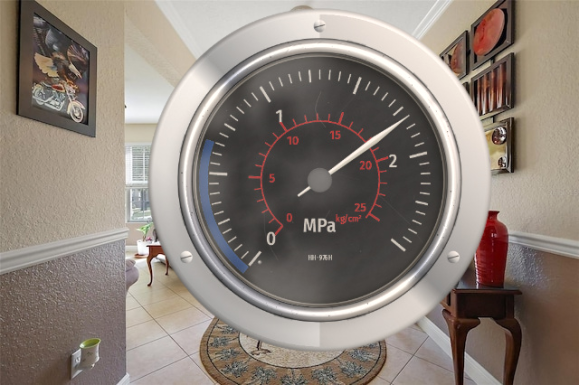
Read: value=1.8 unit=MPa
